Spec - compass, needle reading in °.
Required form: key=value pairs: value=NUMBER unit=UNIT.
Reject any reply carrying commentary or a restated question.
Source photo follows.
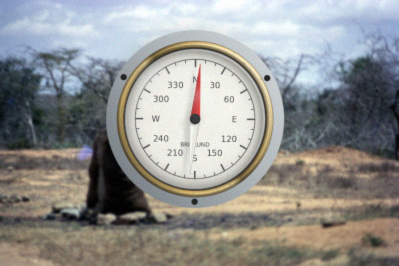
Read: value=5 unit=°
